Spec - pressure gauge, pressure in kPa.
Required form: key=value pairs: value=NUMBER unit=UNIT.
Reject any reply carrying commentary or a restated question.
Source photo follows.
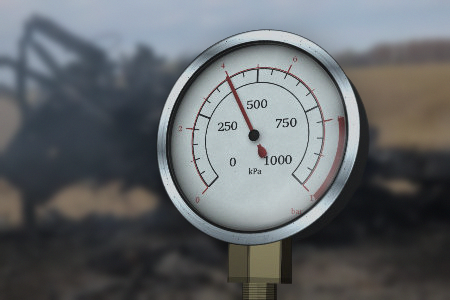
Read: value=400 unit=kPa
